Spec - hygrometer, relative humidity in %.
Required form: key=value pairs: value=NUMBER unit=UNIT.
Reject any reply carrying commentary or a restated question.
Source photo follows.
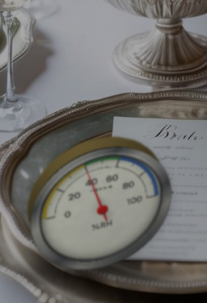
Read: value=40 unit=%
